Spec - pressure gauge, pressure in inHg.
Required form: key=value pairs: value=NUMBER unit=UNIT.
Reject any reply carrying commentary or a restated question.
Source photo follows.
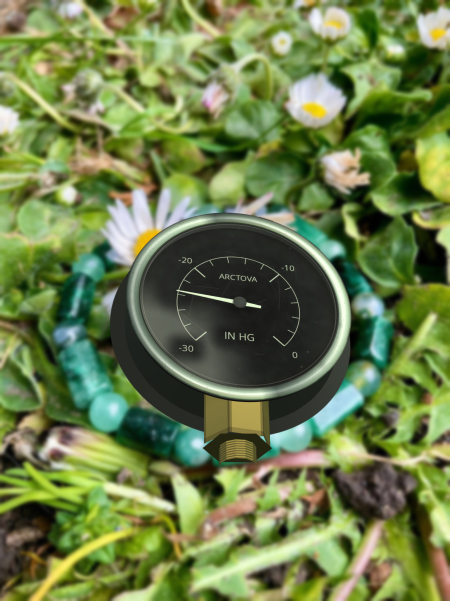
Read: value=-24 unit=inHg
